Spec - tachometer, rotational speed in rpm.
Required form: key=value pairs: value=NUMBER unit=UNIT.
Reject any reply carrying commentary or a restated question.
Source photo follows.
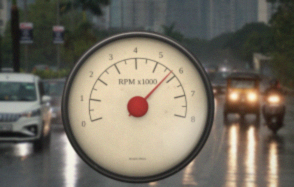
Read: value=5750 unit=rpm
